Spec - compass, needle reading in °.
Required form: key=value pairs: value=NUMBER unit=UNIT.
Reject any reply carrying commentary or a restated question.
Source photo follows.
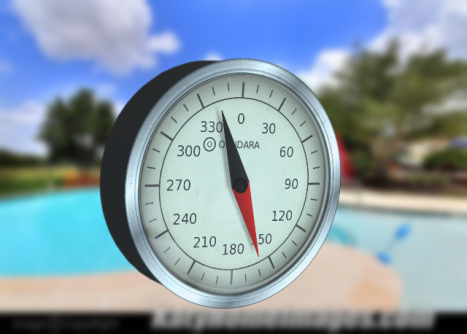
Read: value=160 unit=°
